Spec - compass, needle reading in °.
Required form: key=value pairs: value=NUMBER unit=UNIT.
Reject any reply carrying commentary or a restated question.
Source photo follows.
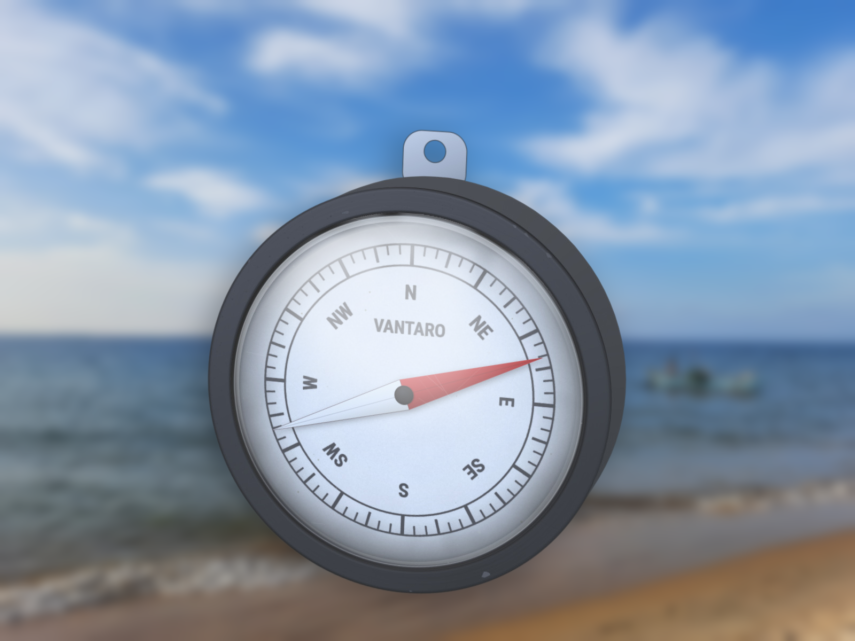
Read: value=70 unit=°
